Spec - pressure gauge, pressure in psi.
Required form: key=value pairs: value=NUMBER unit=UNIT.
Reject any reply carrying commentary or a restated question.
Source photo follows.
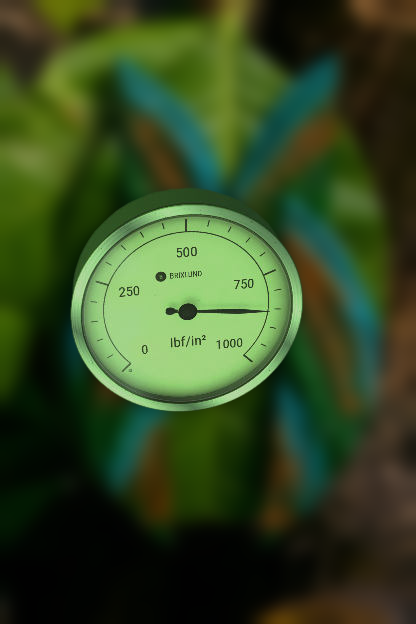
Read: value=850 unit=psi
